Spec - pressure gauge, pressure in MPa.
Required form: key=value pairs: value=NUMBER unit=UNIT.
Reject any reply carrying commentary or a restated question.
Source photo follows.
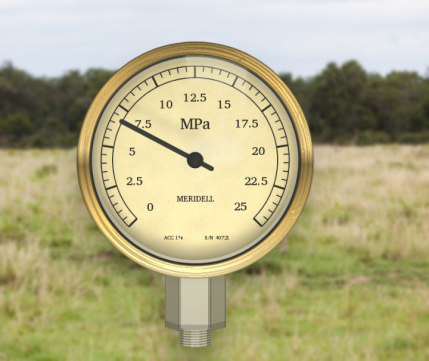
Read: value=6.75 unit=MPa
